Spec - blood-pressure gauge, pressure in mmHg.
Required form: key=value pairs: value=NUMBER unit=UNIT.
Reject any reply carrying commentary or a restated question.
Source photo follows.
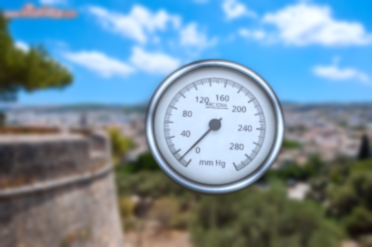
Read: value=10 unit=mmHg
